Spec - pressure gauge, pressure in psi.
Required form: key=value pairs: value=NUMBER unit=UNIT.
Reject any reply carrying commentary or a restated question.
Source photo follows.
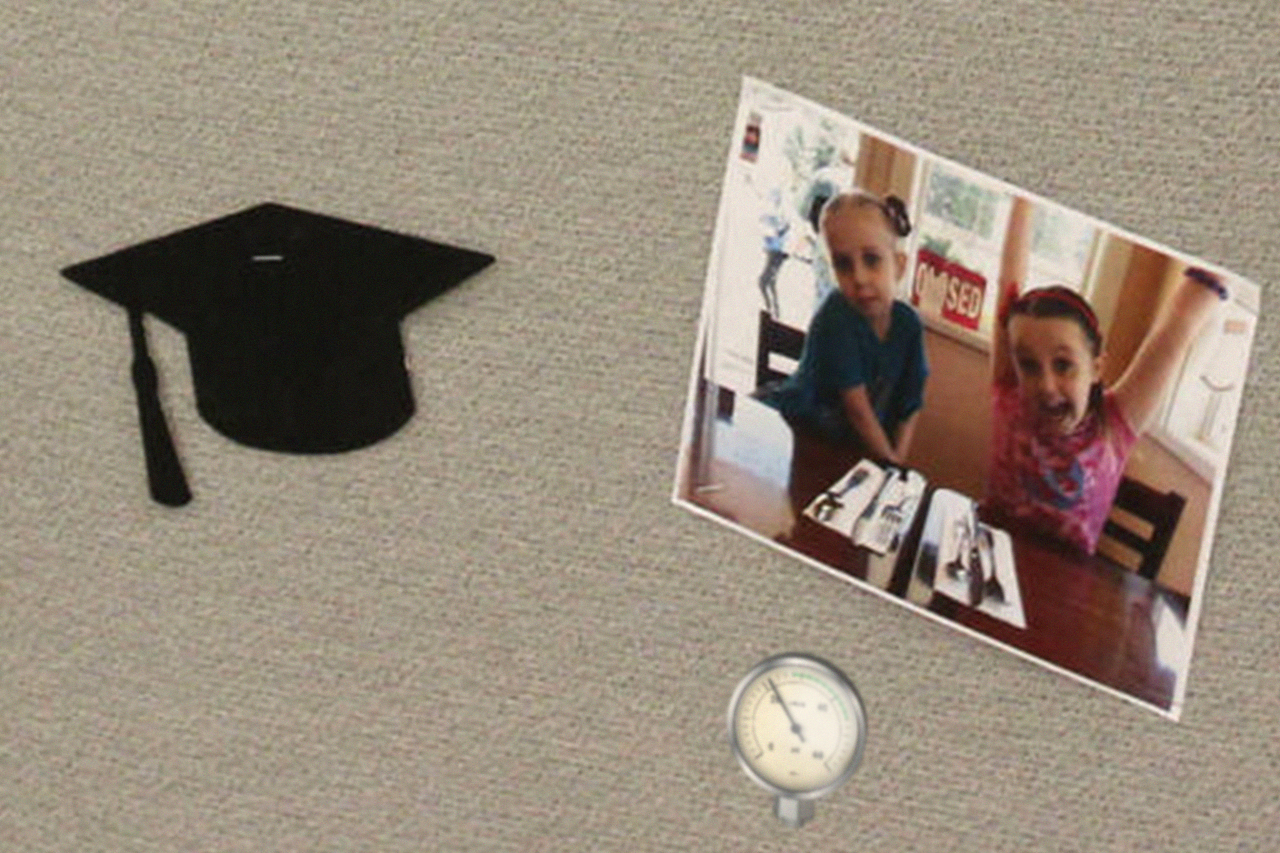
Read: value=22 unit=psi
